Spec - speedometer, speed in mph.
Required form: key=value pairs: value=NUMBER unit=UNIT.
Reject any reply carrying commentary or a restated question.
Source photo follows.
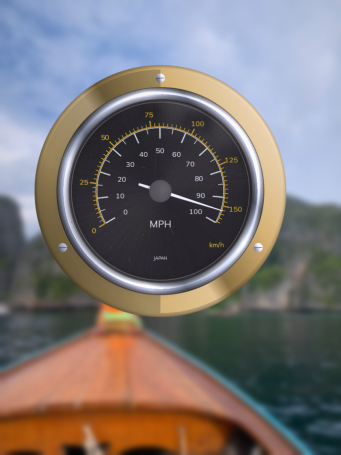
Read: value=95 unit=mph
